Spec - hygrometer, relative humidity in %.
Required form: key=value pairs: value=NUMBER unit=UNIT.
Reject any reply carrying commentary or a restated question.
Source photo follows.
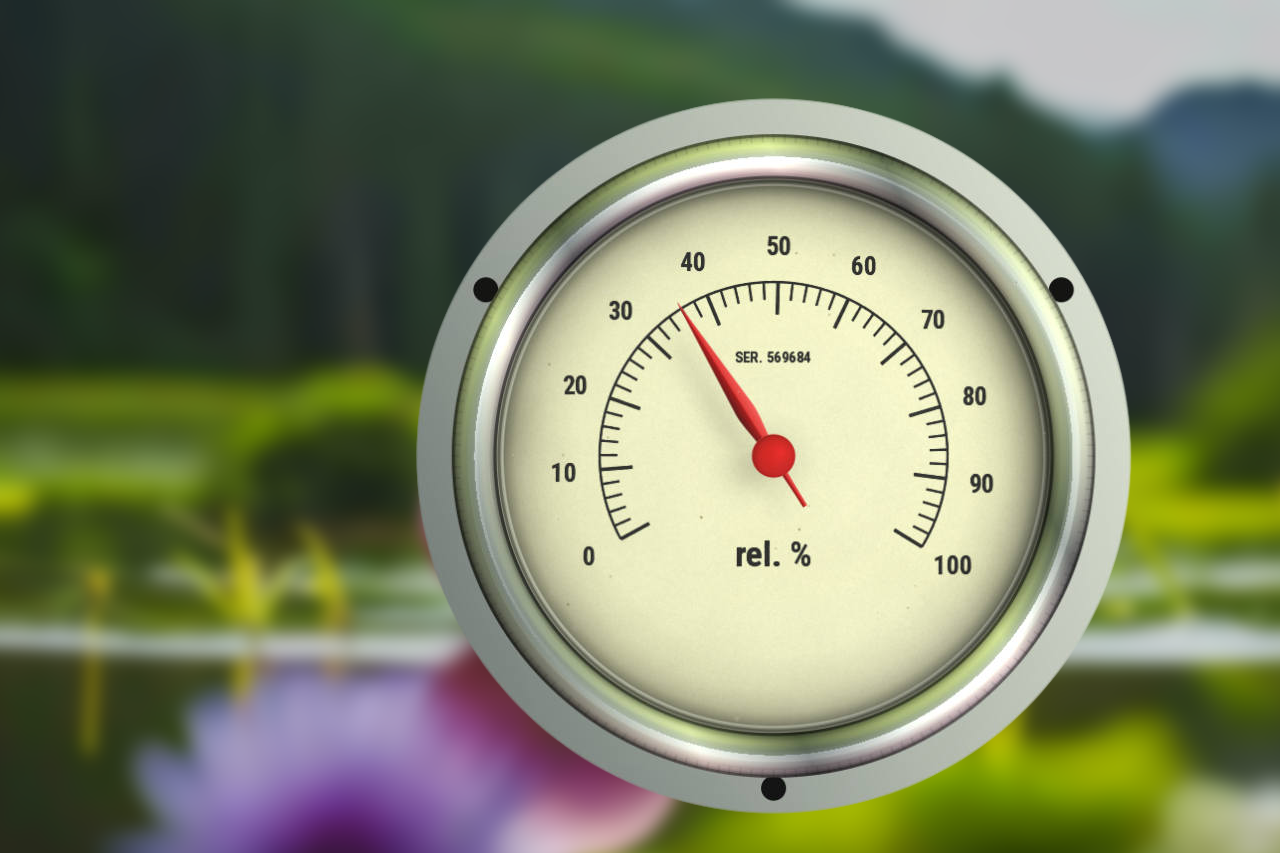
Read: value=36 unit=%
